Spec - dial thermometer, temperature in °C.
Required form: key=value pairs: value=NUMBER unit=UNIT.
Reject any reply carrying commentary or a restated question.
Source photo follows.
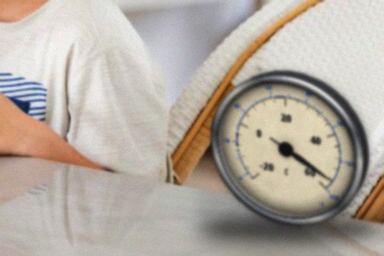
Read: value=56 unit=°C
